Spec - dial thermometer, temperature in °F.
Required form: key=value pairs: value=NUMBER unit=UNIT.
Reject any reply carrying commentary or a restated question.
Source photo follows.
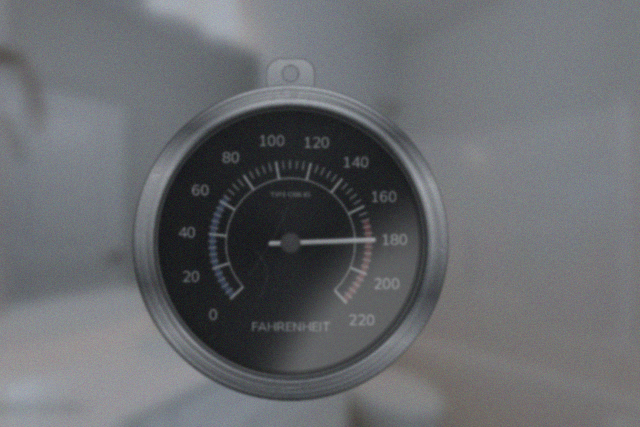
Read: value=180 unit=°F
